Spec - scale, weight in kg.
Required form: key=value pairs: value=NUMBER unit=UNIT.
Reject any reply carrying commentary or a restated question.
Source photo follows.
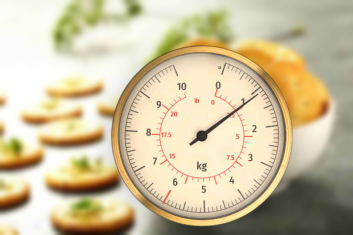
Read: value=1.1 unit=kg
